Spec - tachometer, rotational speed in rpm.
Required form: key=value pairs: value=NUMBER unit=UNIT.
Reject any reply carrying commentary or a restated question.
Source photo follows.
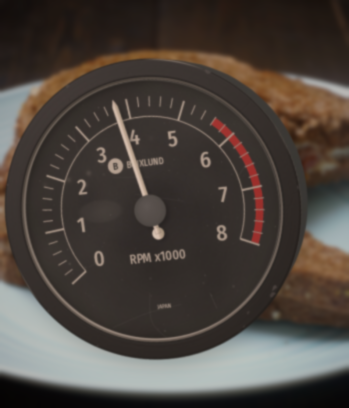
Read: value=3800 unit=rpm
